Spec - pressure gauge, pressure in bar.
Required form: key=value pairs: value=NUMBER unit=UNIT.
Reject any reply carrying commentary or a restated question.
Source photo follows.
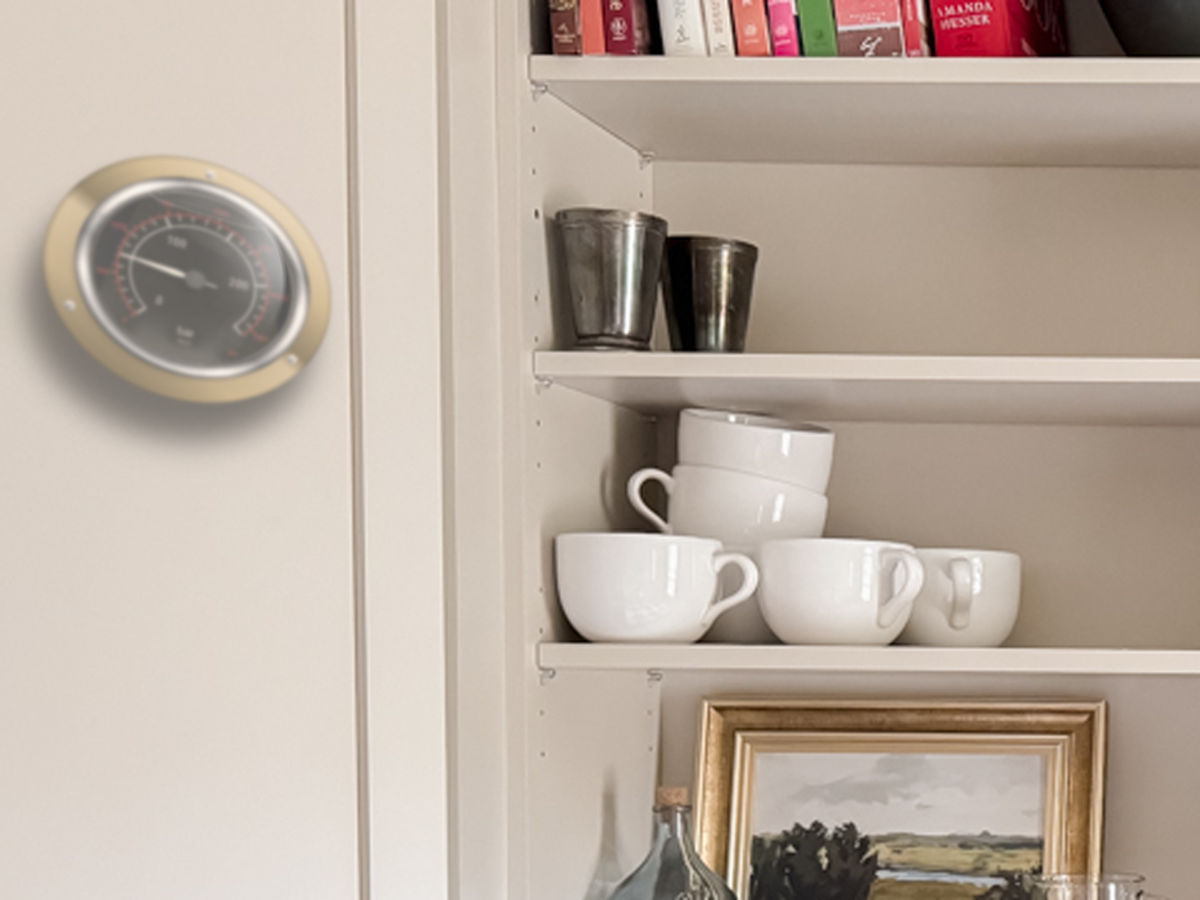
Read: value=50 unit=bar
